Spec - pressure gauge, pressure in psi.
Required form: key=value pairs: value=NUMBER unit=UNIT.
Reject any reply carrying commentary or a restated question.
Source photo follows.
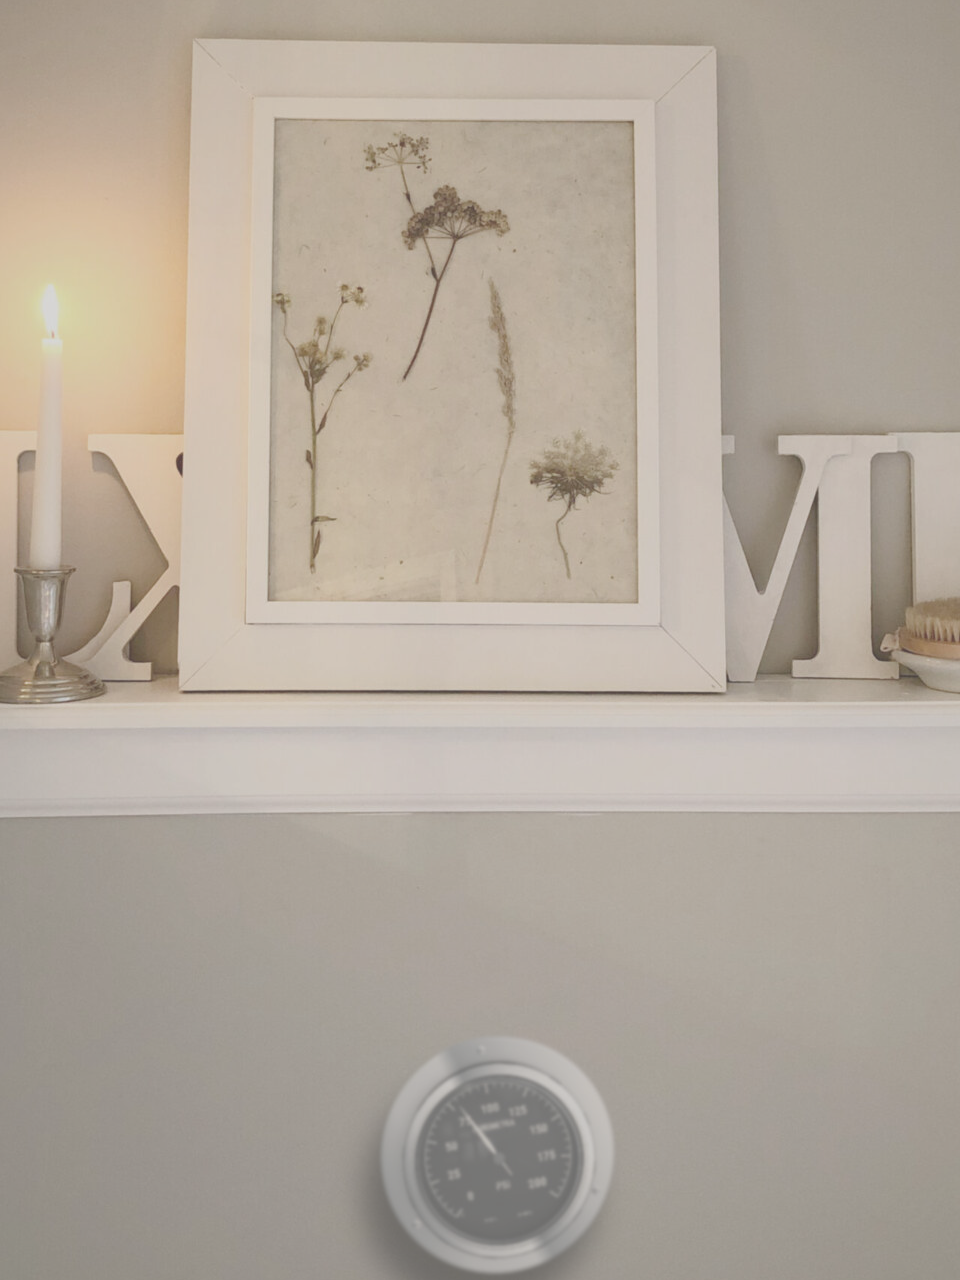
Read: value=80 unit=psi
